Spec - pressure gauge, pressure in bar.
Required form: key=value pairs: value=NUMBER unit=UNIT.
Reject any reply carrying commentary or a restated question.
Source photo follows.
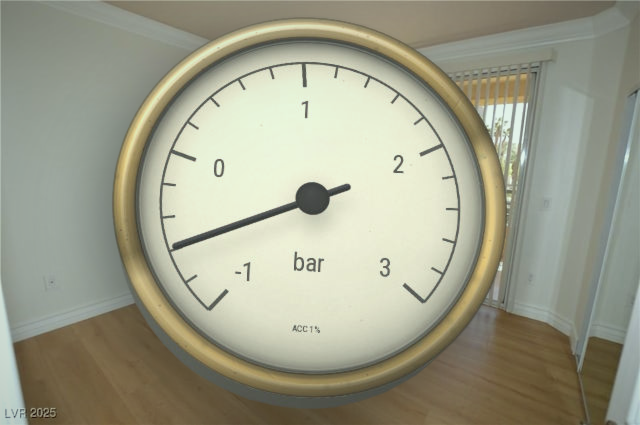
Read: value=-0.6 unit=bar
